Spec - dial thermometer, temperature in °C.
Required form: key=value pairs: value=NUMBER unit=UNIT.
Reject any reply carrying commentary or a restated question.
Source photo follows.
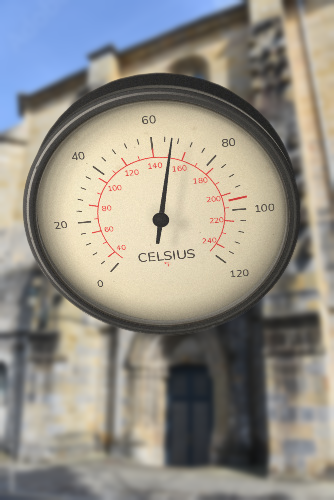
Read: value=66 unit=°C
